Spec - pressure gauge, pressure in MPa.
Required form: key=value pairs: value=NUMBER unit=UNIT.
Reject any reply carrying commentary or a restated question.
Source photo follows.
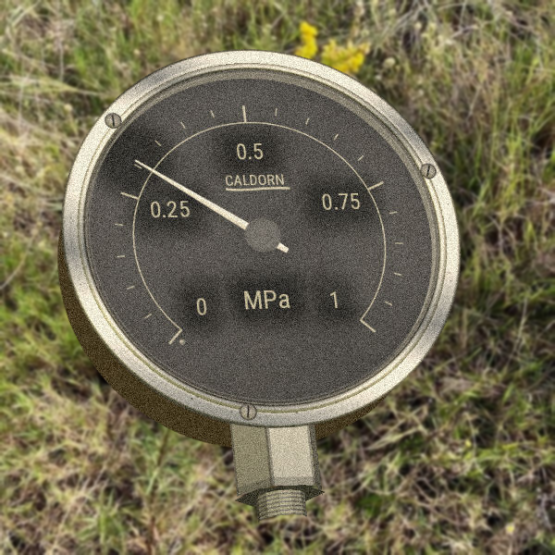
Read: value=0.3 unit=MPa
